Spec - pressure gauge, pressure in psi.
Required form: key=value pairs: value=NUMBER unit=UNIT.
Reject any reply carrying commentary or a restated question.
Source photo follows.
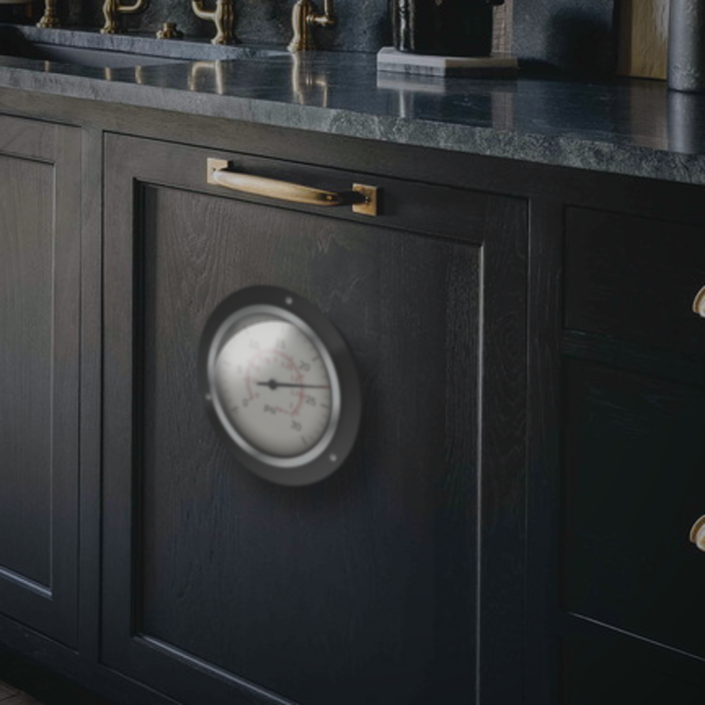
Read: value=23 unit=psi
